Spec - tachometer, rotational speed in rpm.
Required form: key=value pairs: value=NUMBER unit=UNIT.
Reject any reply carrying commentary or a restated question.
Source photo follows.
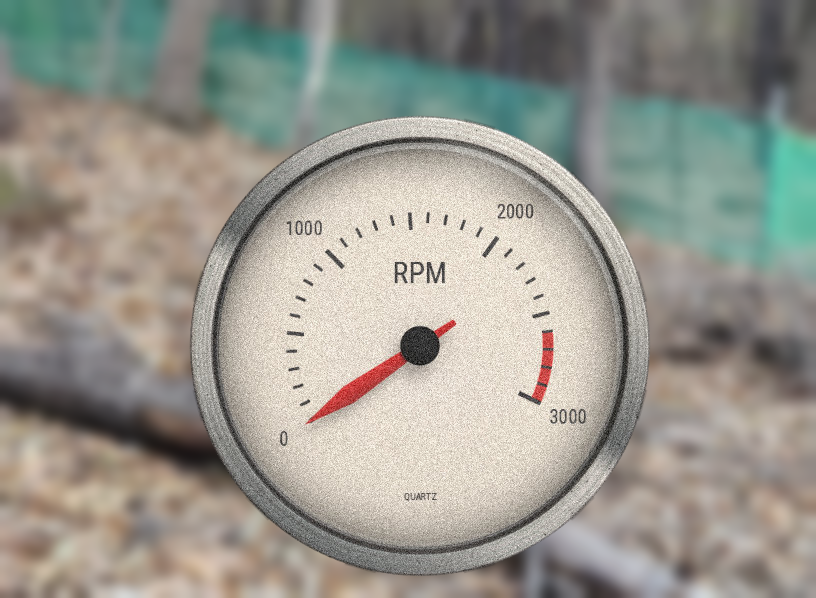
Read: value=0 unit=rpm
